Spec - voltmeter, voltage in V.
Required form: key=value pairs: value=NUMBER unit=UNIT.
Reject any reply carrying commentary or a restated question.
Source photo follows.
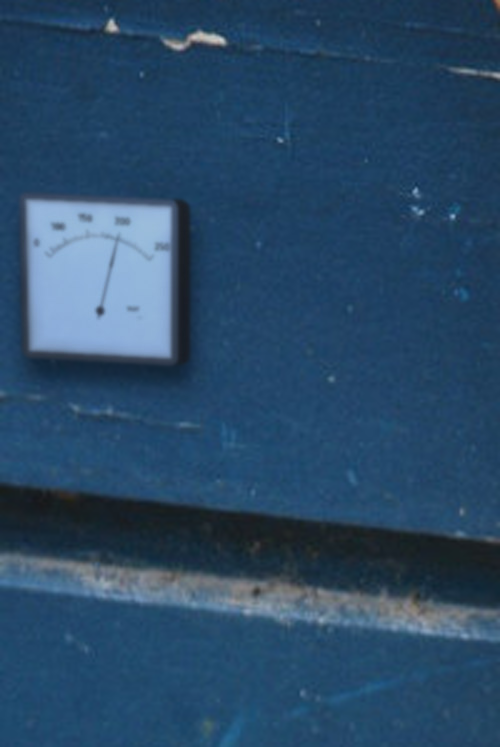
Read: value=200 unit=V
